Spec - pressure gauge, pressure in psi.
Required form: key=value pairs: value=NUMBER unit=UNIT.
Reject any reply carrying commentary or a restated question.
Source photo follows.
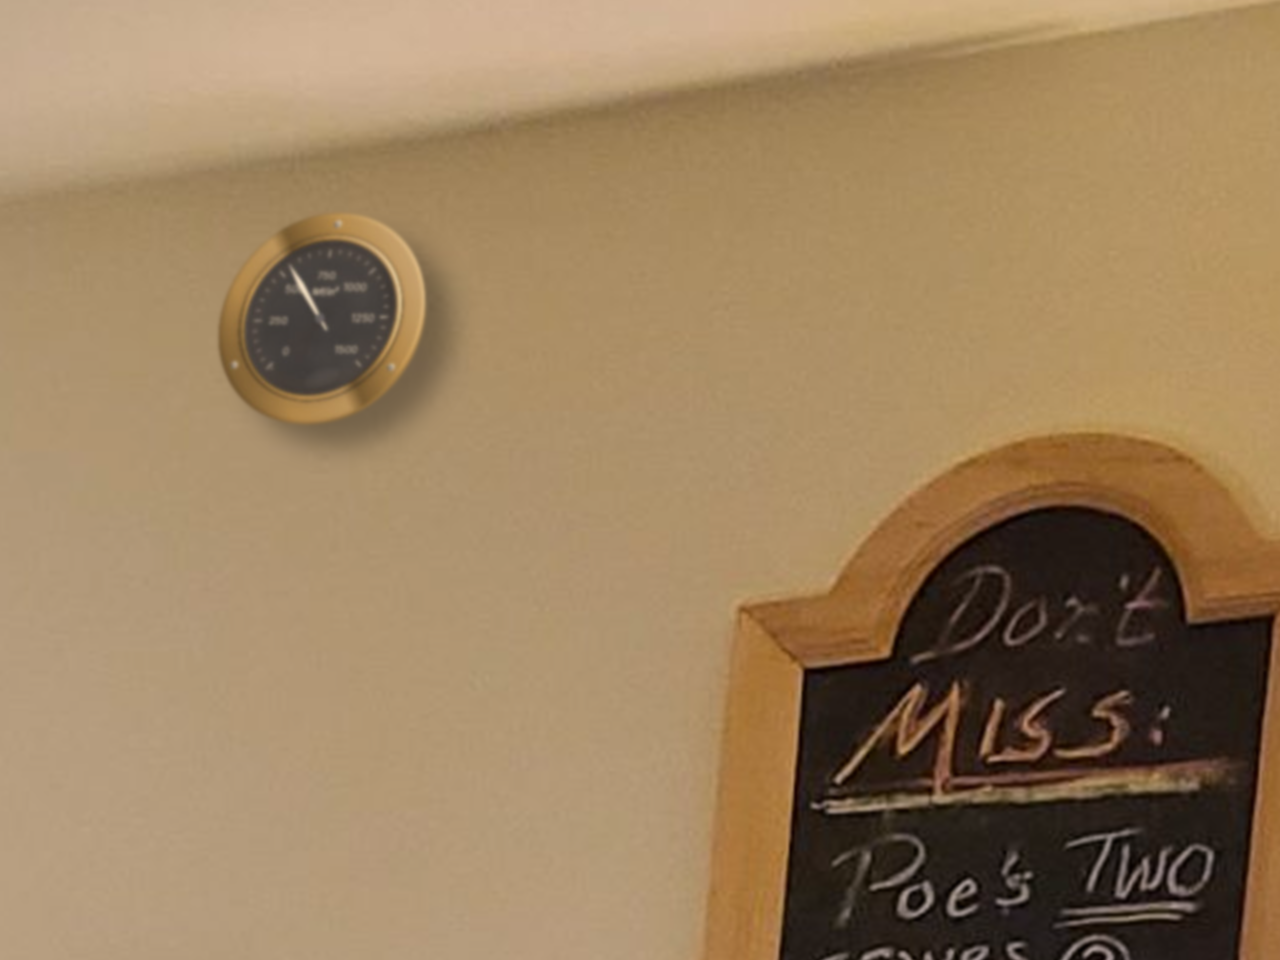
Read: value=550 unit=psi
